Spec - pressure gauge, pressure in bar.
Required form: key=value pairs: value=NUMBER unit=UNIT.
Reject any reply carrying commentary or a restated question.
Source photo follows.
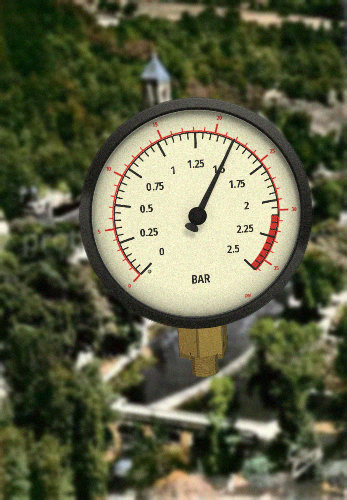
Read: value=1.5 unit=bar
